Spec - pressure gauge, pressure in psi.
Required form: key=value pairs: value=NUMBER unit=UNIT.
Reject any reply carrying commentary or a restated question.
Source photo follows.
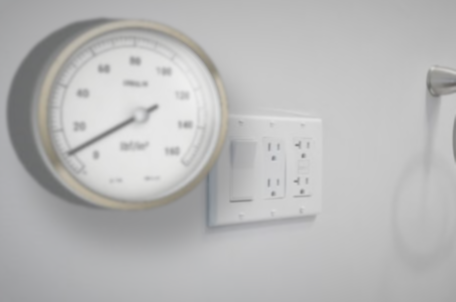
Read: value=10 unit=psi
